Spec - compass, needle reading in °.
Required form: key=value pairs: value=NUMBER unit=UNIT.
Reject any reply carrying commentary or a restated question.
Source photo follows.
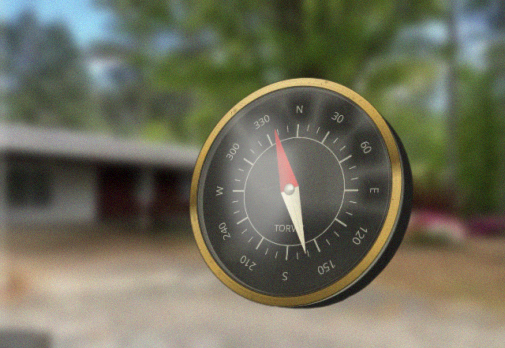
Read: value=340 unit=°
